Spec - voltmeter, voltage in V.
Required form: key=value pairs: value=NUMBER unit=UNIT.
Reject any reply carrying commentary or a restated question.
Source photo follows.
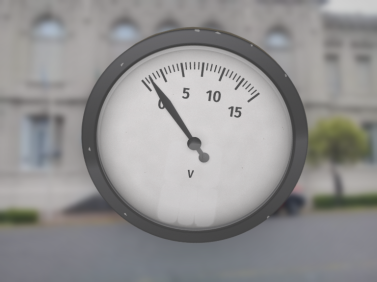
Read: value=1 unit=V
